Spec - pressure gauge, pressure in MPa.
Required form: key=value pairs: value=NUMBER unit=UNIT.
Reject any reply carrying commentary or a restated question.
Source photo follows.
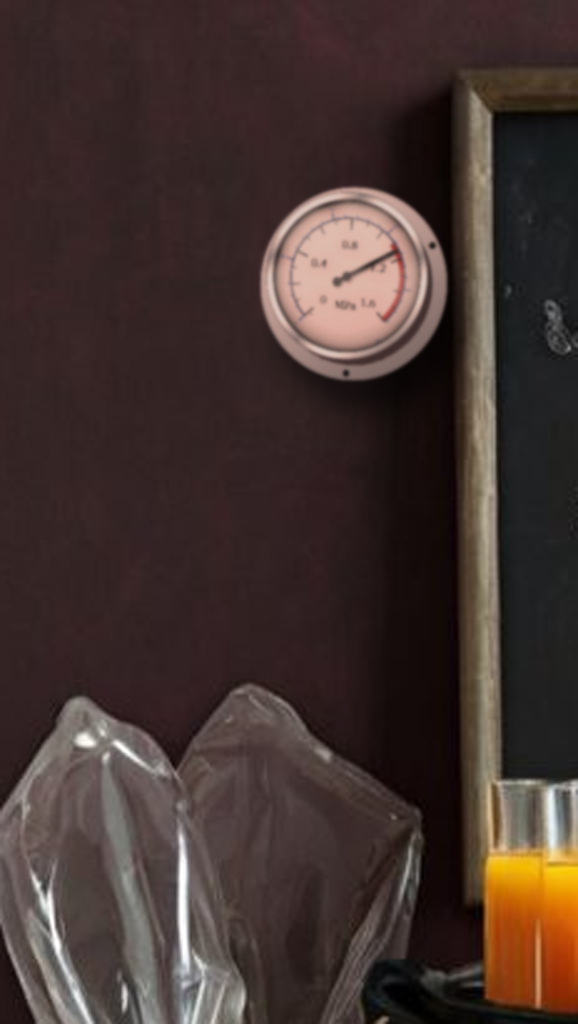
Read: value=1.15 unit=MPa
